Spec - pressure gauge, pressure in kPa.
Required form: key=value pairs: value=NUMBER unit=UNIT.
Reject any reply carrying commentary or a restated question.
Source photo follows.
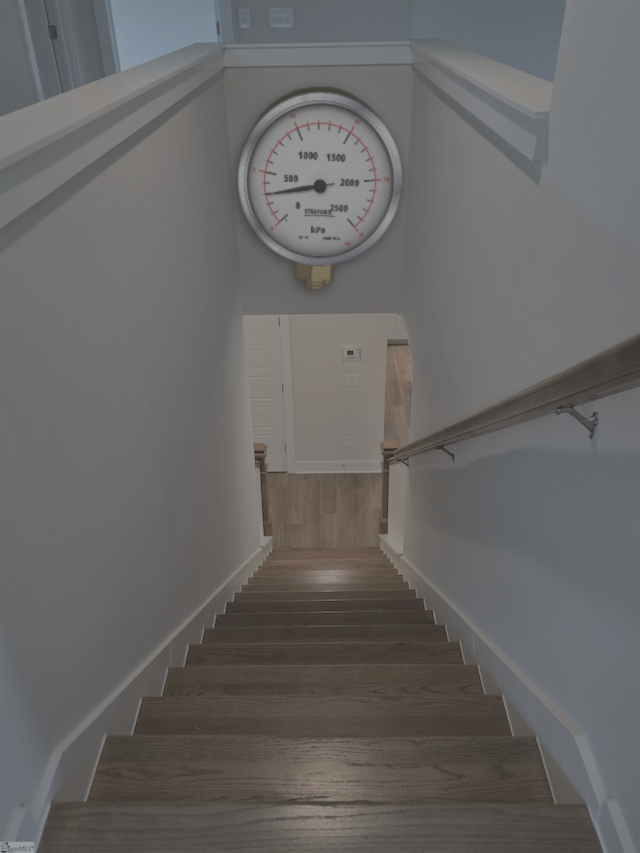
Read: value=300 unit=kPa
